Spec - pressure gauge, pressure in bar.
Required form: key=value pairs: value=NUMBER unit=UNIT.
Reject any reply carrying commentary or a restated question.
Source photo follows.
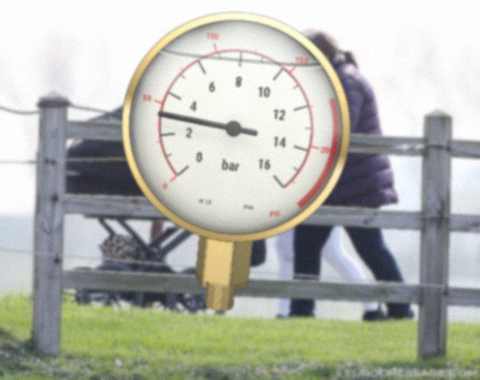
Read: value=3 unit=bar
